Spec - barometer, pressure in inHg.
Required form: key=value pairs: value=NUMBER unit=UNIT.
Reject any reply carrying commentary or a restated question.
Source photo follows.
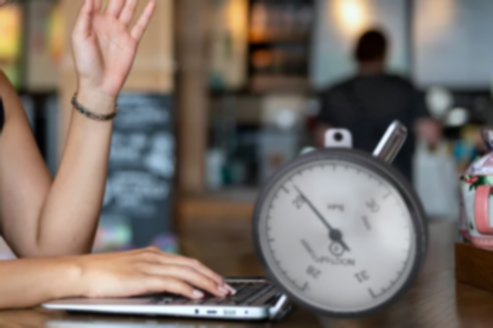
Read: value=29.1 unit=inHg
